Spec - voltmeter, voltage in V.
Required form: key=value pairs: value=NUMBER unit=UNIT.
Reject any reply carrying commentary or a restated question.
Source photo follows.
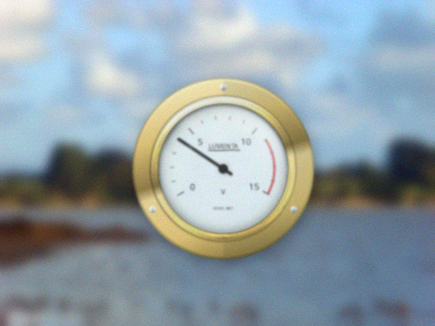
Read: value=4 unit=V
